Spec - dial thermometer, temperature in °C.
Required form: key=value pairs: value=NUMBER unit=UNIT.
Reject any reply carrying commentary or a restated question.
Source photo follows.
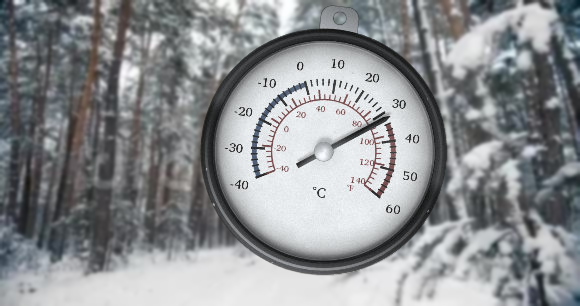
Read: value=32 unit=°C
